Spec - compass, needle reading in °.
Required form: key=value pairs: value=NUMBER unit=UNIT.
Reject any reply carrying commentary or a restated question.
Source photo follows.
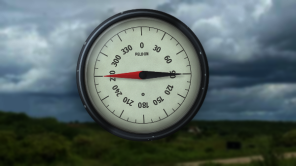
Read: value=270 unit=°
